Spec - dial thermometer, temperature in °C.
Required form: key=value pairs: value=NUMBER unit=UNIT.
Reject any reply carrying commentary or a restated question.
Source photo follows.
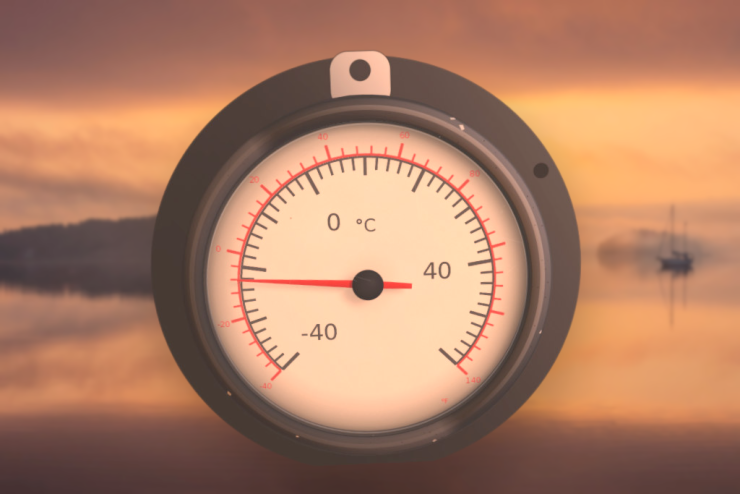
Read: value=-22 unit=°C
